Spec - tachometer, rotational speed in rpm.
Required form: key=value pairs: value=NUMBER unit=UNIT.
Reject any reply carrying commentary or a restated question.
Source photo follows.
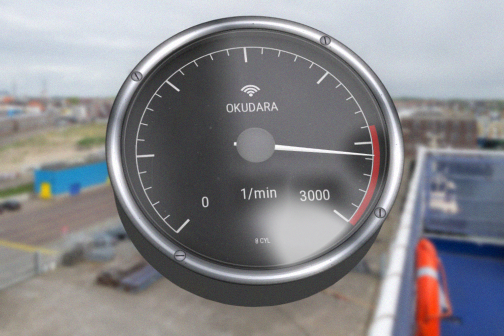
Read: value=2600 unit=rpm
